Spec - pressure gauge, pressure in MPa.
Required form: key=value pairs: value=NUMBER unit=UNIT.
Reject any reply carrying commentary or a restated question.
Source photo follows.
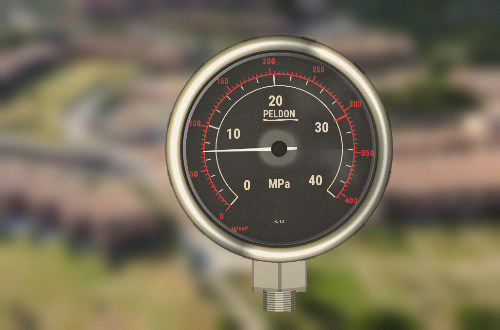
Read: value=7 unit=MPa
